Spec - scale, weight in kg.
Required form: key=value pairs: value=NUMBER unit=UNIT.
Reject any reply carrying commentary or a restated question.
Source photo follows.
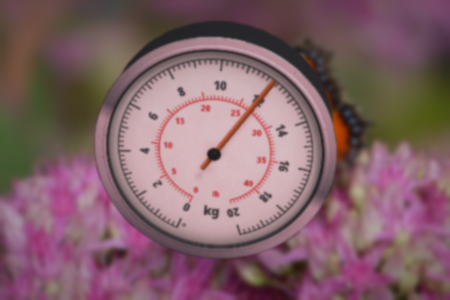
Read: value=12 unit=kg
